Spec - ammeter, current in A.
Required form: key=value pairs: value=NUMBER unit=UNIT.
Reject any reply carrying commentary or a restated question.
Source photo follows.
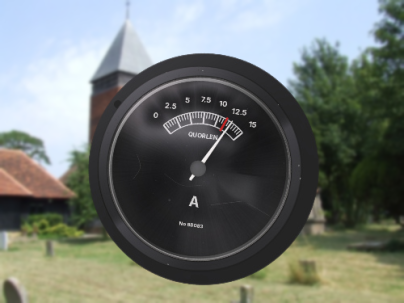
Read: value=12.5 unit=A
